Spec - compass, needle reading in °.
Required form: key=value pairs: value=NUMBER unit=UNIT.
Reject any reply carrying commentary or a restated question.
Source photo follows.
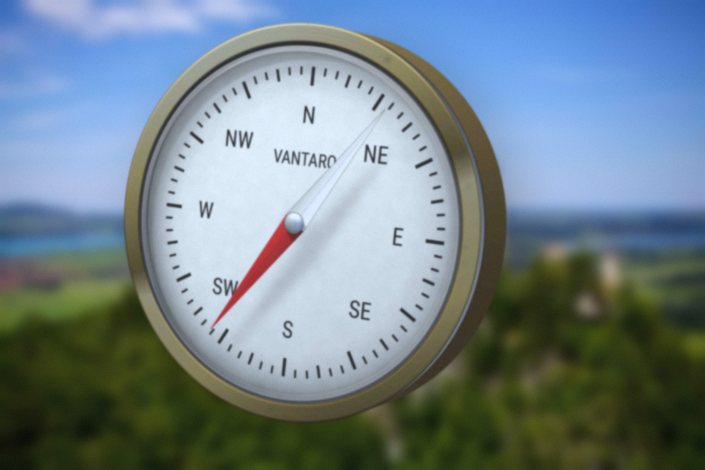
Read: value=215 unit=°
